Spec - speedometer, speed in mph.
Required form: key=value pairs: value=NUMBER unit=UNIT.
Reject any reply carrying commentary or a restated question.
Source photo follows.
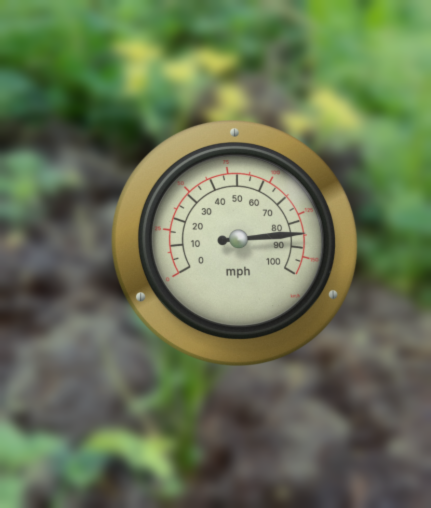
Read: value=85 unit=mph
